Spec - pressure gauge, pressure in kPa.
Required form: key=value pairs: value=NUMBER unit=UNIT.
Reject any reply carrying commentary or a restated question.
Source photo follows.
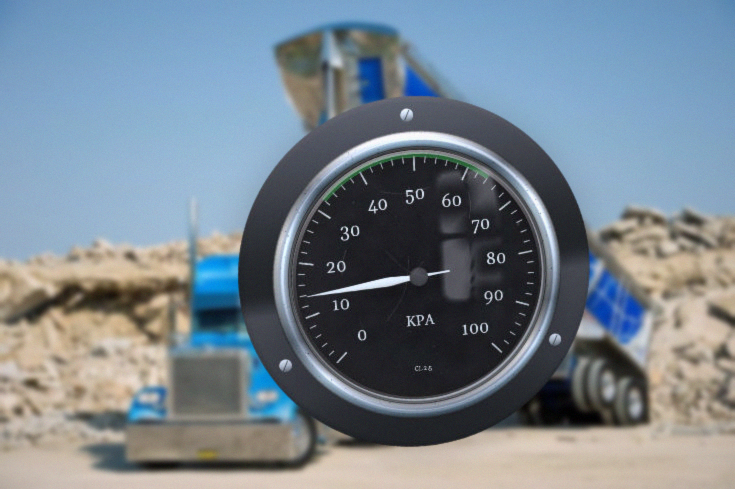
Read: value=14 unit=kPa
